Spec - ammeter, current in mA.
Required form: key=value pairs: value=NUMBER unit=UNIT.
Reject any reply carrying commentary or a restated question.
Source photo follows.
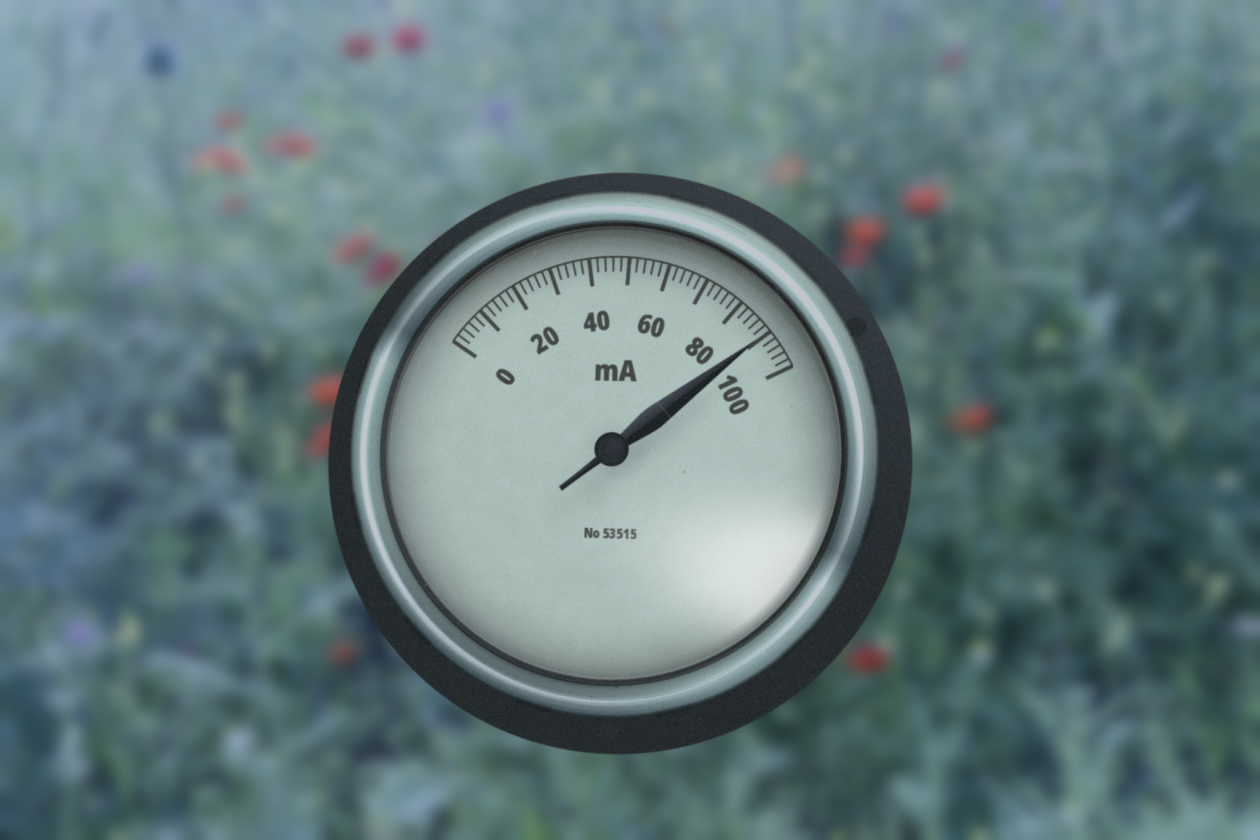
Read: value=90 unit=mA
